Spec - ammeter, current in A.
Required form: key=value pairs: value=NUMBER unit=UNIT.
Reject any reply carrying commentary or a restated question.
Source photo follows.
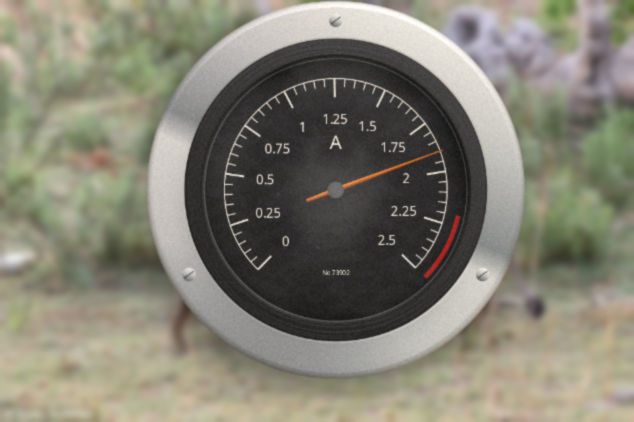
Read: value=1.9 unit=A
